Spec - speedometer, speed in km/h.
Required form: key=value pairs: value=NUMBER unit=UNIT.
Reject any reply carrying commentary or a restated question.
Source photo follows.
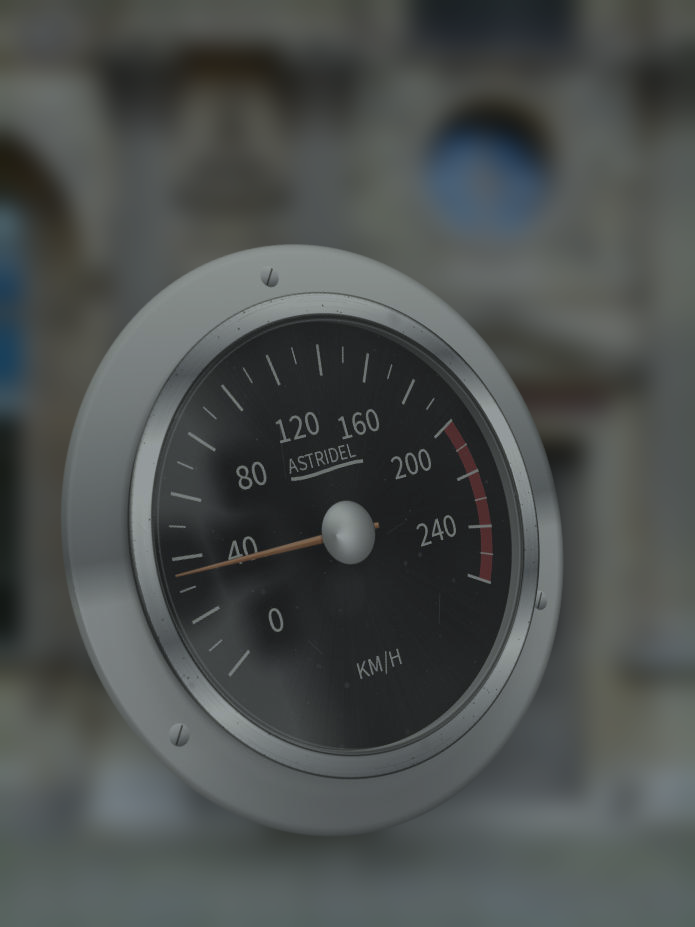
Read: value=35 unit=km/h
